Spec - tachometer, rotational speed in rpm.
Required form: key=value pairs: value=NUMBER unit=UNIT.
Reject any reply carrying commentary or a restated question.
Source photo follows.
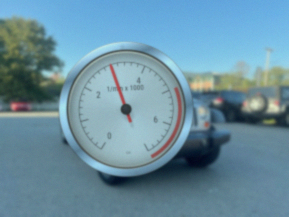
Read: value=3000 unit=rpm
